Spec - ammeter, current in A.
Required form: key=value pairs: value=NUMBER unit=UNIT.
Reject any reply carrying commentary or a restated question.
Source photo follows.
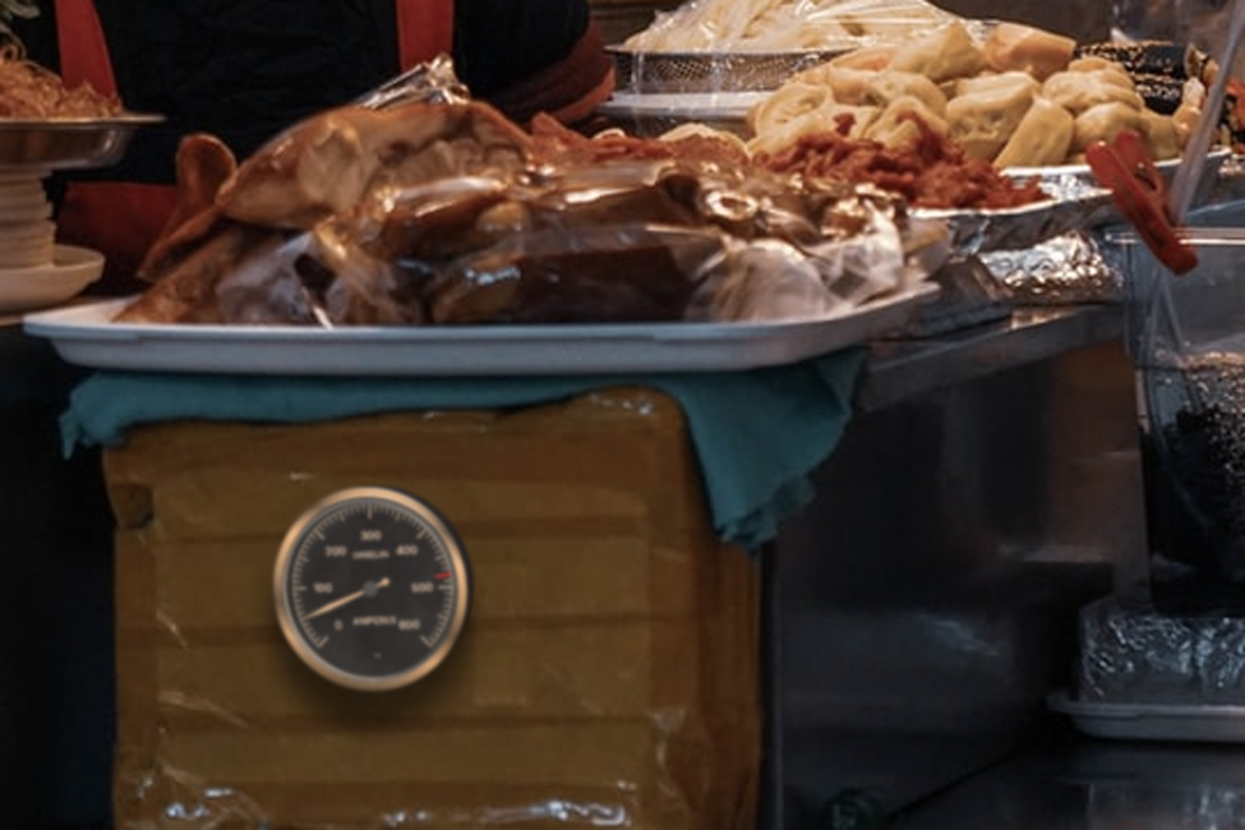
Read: value=50 unit=A
